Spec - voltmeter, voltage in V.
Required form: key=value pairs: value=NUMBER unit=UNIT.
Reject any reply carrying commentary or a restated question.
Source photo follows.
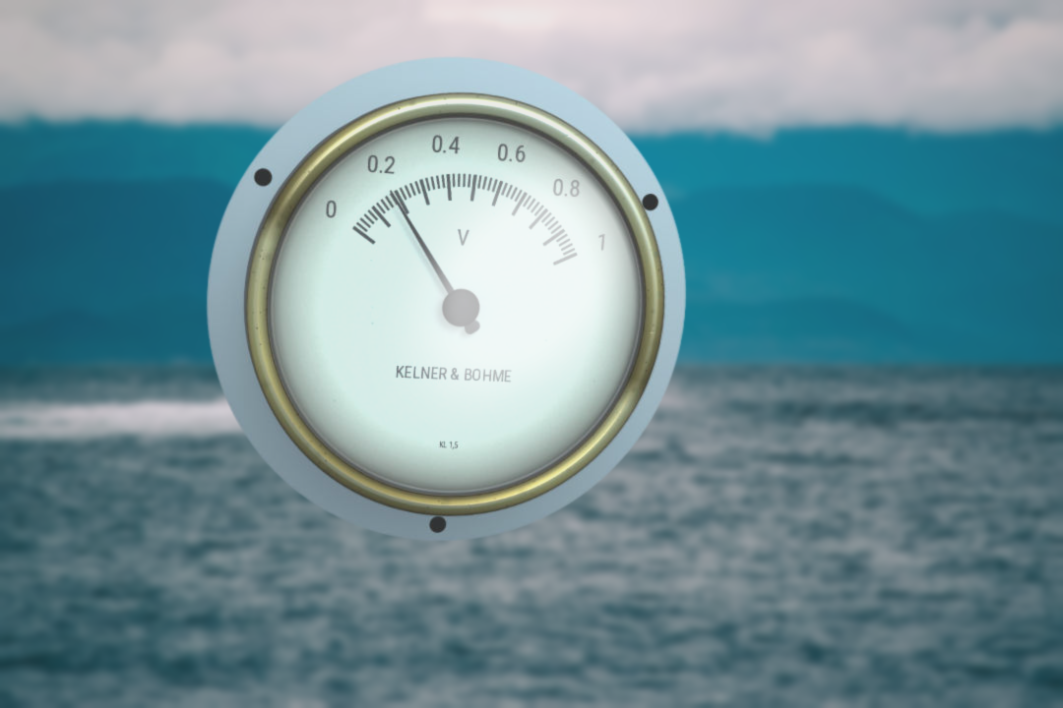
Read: value=0.18 unit=V
